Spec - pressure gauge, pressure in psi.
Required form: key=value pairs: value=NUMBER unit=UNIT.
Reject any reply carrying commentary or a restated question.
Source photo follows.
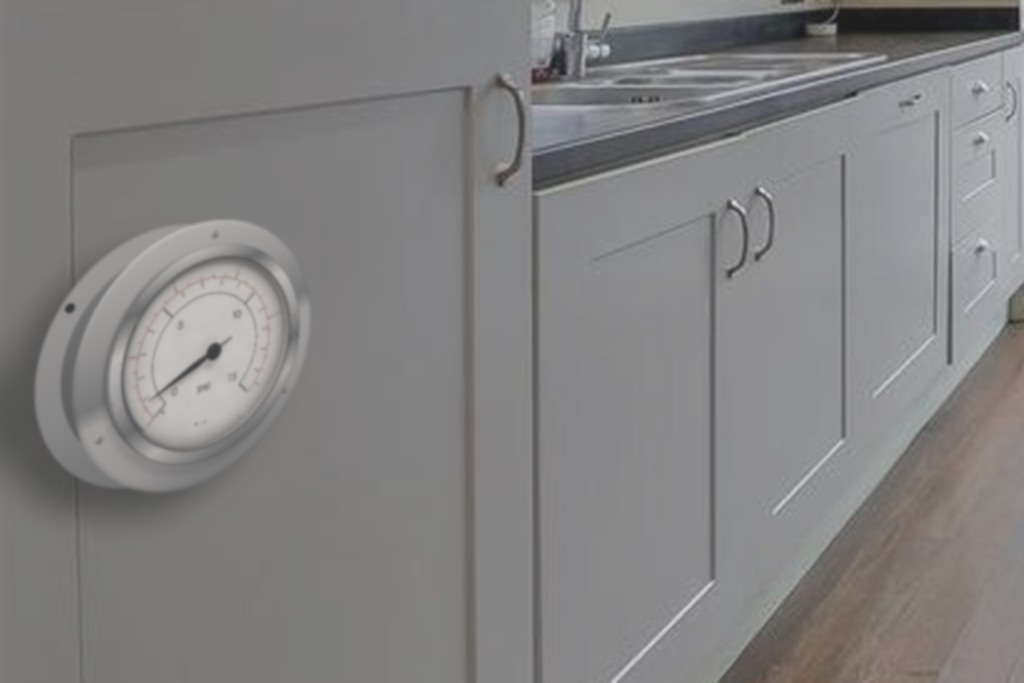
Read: value=1 unit=psi
